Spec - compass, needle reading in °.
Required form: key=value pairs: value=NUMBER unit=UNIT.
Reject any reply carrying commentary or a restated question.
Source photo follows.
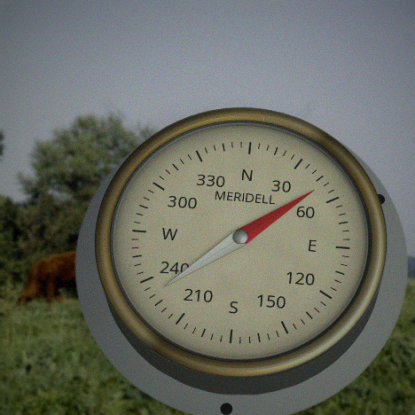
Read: value=50 unit=°
